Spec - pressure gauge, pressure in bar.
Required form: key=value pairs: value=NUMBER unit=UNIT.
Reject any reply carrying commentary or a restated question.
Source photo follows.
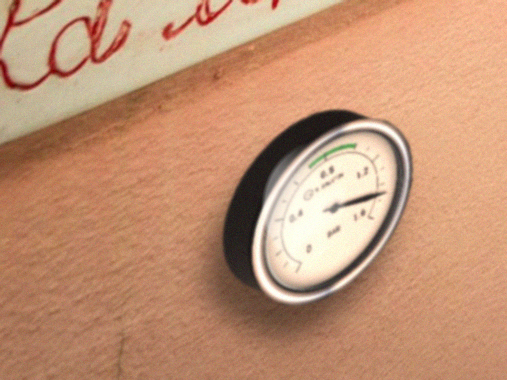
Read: value=1.45 unit=bar
